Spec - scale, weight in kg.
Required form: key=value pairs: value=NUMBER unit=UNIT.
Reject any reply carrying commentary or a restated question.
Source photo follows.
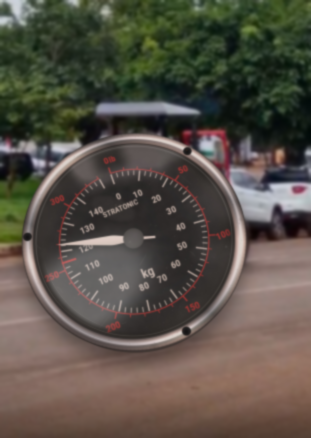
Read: value=122 unit=kg
